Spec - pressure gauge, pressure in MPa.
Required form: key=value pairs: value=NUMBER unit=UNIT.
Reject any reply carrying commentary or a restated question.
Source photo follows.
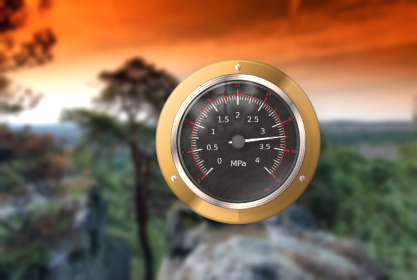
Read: value=3.25 unit=MPa
